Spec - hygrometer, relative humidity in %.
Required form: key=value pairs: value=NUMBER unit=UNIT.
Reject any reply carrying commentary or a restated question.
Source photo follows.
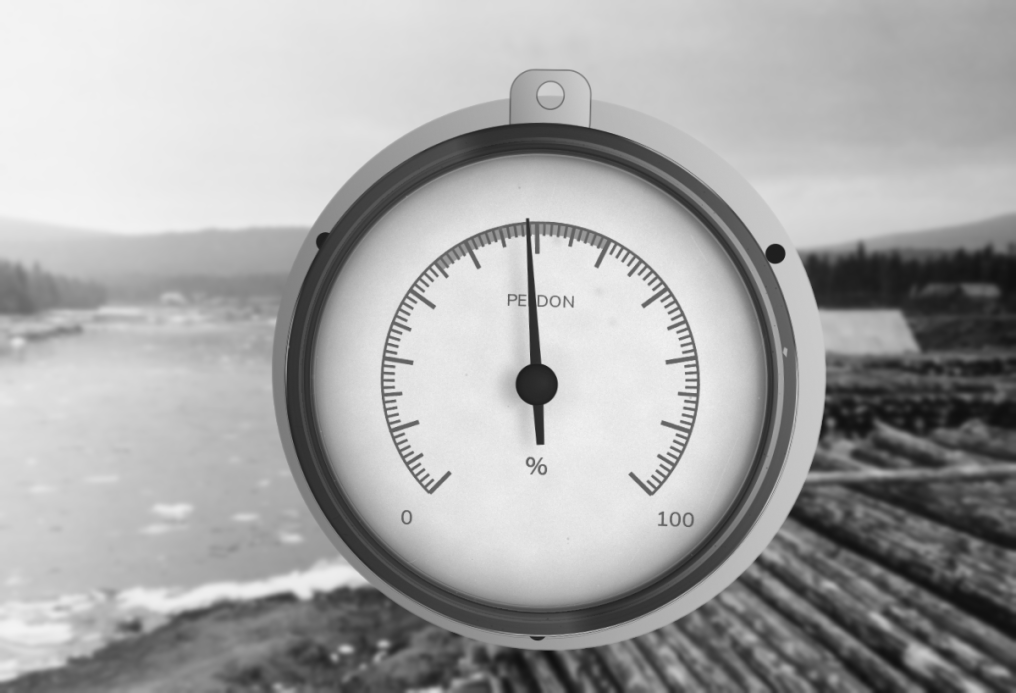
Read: value=49 unit=%
